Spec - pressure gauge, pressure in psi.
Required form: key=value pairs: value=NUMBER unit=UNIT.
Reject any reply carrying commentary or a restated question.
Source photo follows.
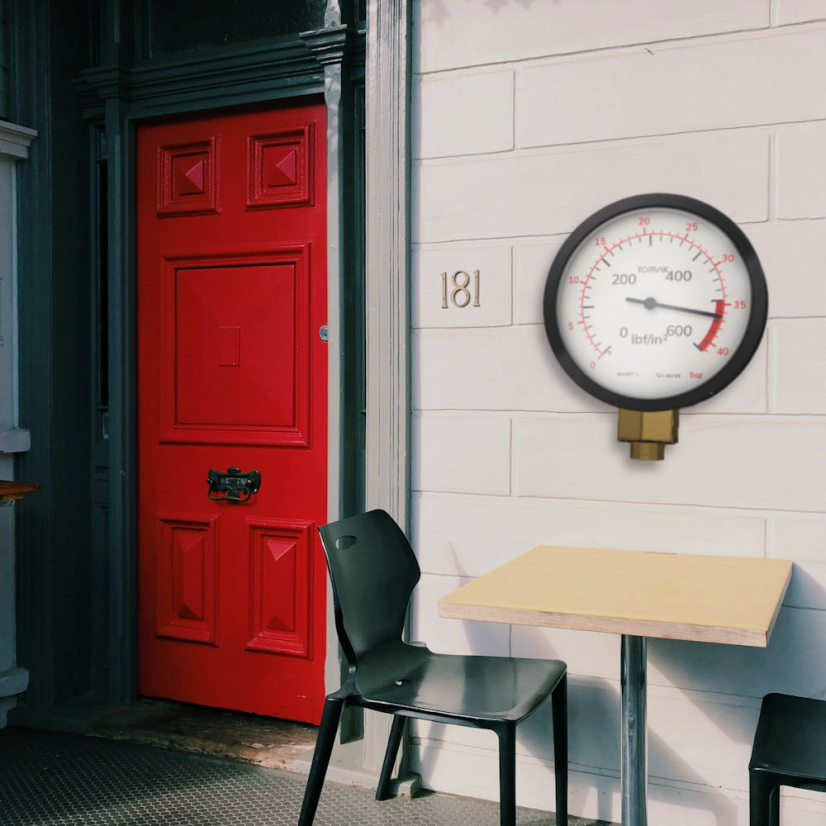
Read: value=530 unit=psi
